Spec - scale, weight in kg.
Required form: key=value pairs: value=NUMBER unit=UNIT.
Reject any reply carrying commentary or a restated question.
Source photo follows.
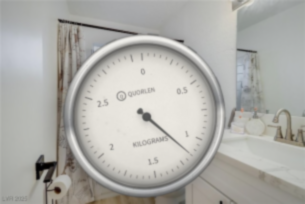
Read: value=1.15 unit=kg
